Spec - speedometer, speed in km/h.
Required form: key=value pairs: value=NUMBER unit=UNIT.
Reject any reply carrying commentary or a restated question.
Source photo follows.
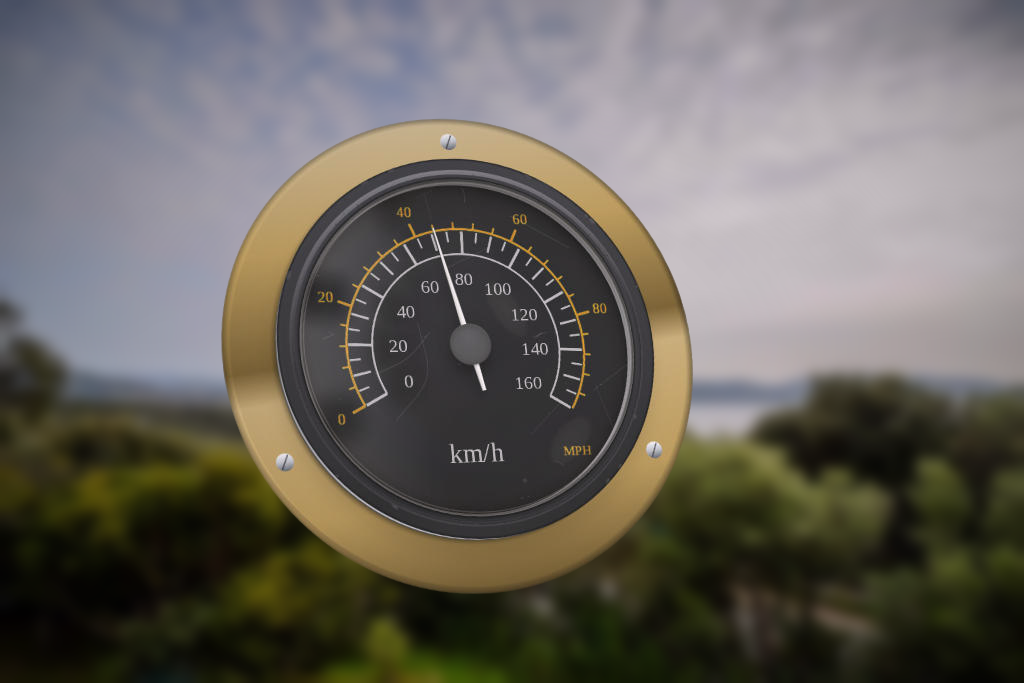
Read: value=70 unit=km/h
